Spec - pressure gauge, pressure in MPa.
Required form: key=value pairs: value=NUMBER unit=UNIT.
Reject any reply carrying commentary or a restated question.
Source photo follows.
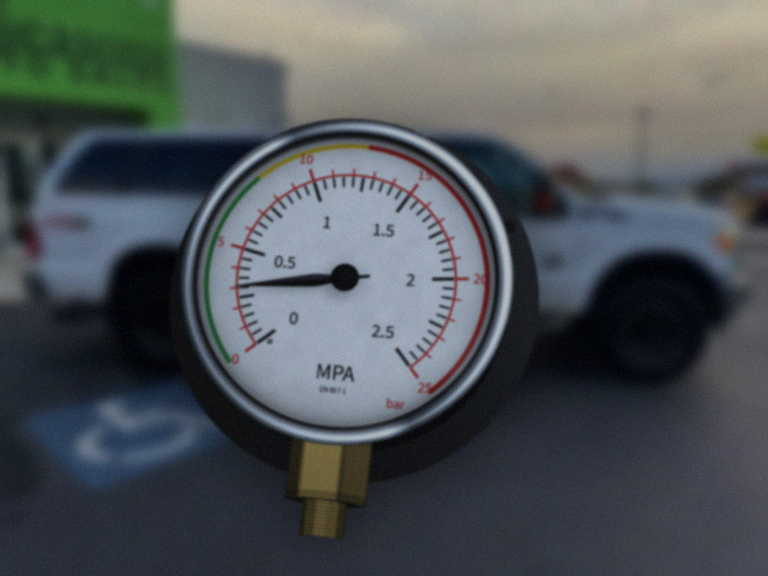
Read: value=0.3 unit=MPa
